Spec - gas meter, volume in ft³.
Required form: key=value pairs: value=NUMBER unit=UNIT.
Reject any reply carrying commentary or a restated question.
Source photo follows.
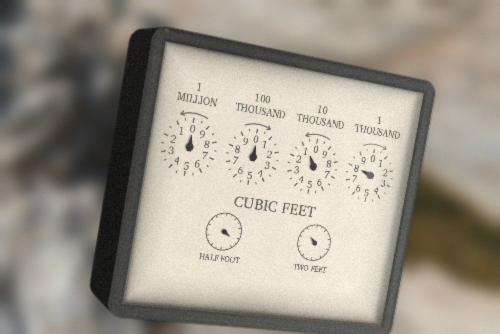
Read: value=800 unit=ft³
